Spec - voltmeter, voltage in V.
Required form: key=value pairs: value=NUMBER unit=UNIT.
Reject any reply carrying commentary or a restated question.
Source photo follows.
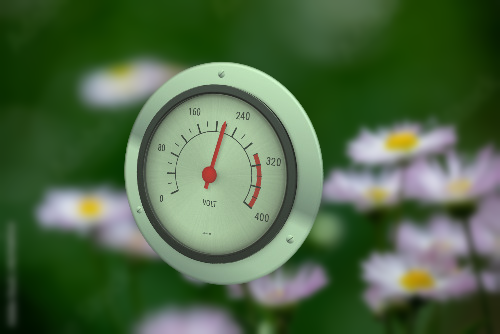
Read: value=220 unit=V
